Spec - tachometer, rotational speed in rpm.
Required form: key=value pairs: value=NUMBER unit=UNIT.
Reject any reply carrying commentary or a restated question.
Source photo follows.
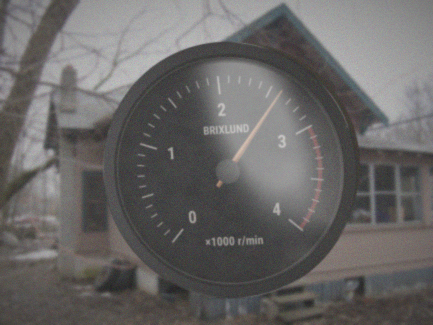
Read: value=2600 unit=rpm
